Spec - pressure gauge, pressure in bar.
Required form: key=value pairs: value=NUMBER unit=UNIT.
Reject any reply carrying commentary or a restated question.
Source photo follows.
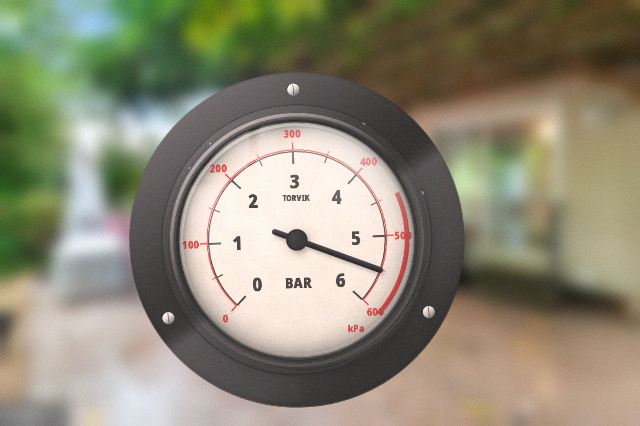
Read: value=5.5 unit=bar
